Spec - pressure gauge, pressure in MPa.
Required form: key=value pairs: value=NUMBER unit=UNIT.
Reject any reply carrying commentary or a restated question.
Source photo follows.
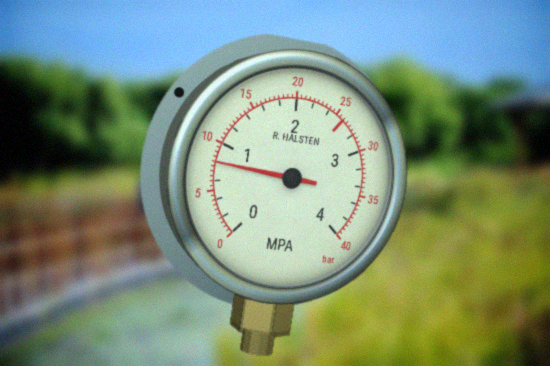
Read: value=0.8 unit=MPa
